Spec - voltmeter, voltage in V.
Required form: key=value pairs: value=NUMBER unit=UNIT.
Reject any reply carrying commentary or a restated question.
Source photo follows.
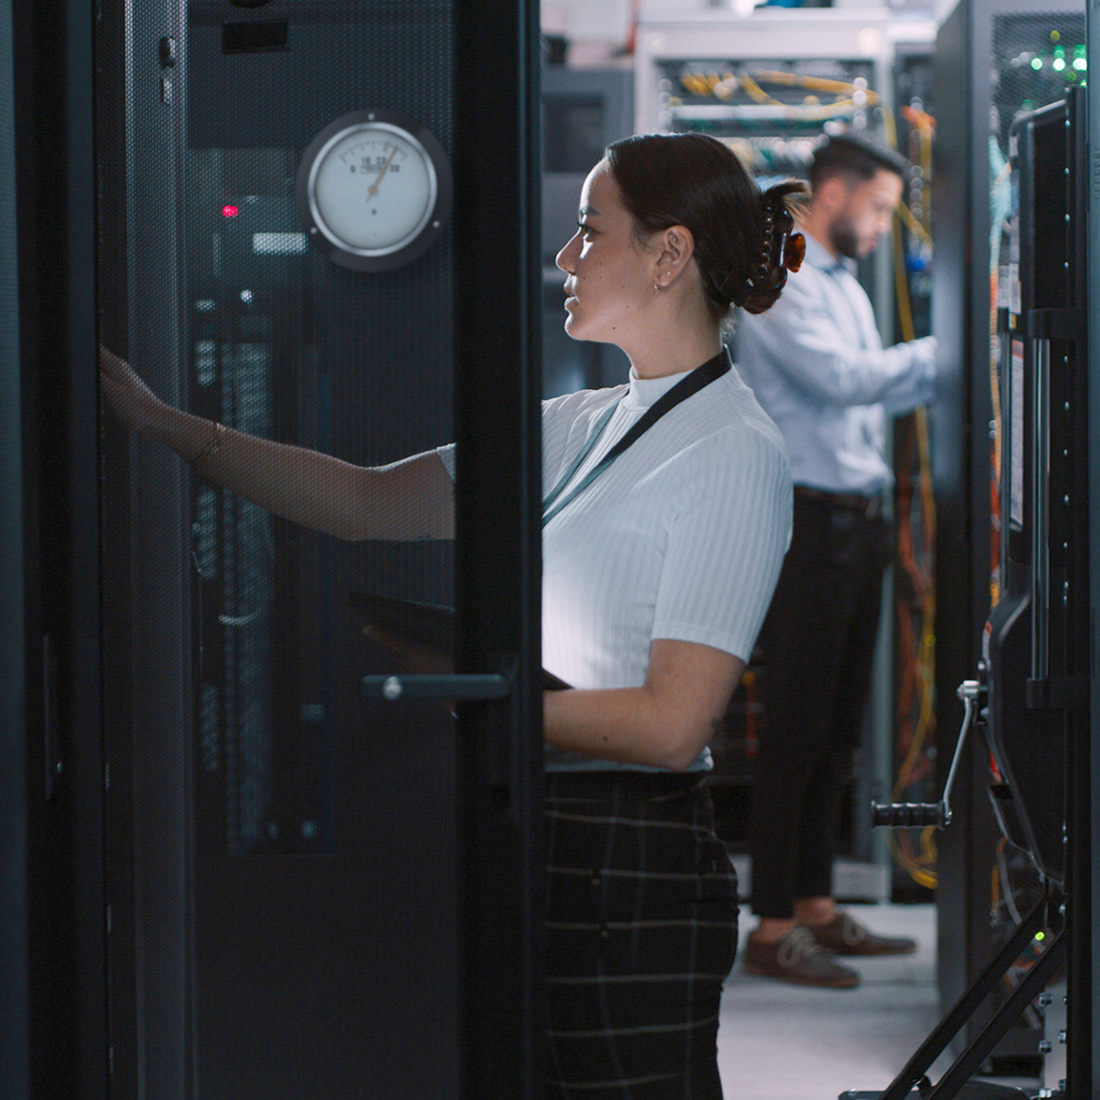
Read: value=25 unit=V
